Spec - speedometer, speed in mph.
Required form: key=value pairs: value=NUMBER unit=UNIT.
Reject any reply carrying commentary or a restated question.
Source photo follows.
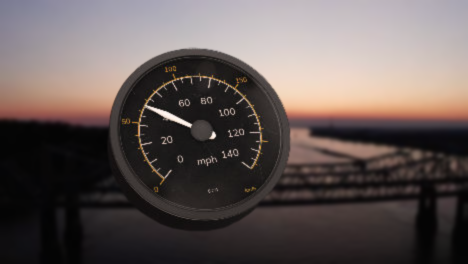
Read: value=40 unit=mph
